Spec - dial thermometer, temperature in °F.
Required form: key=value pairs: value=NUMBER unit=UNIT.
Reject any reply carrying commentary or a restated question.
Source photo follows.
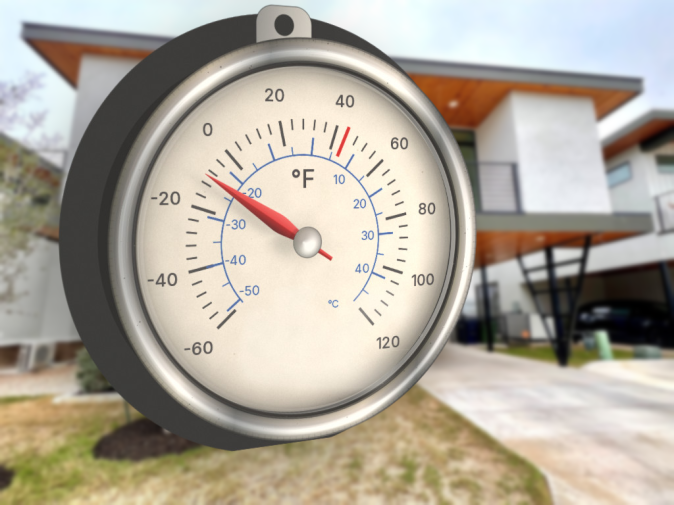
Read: value=-10 unit=°F
